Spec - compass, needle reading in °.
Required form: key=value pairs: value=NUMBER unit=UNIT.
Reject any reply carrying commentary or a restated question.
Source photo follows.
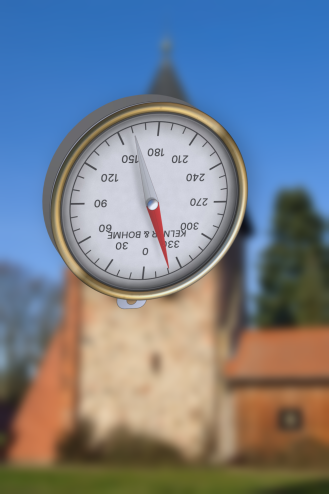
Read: value=340 unit=°
